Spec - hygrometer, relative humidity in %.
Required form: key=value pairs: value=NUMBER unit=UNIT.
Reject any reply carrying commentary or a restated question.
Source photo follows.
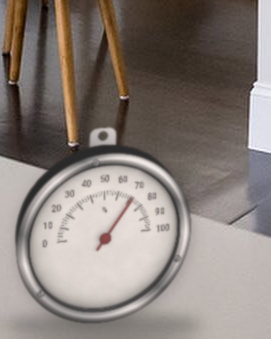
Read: value=70 unit=%
